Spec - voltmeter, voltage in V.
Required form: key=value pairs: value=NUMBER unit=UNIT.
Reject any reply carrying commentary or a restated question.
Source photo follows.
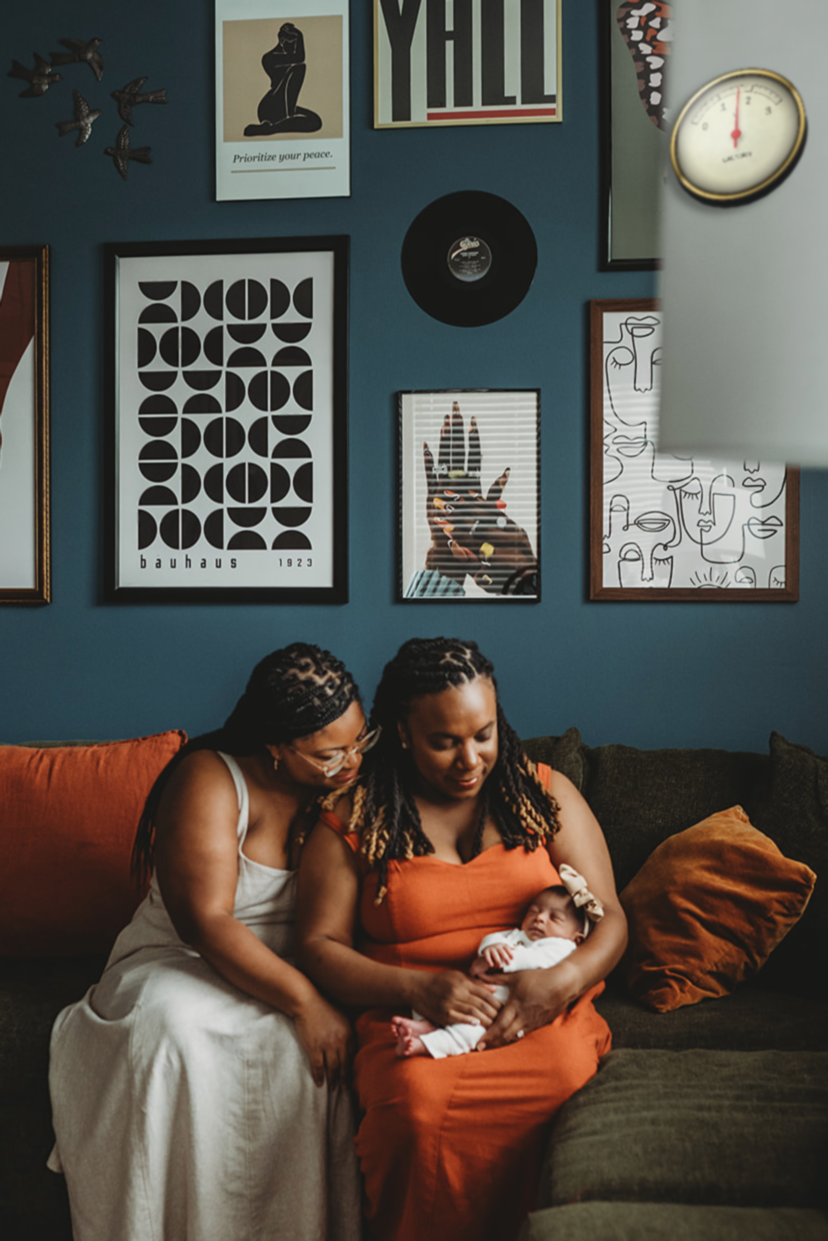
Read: value=1.6 unit=V
